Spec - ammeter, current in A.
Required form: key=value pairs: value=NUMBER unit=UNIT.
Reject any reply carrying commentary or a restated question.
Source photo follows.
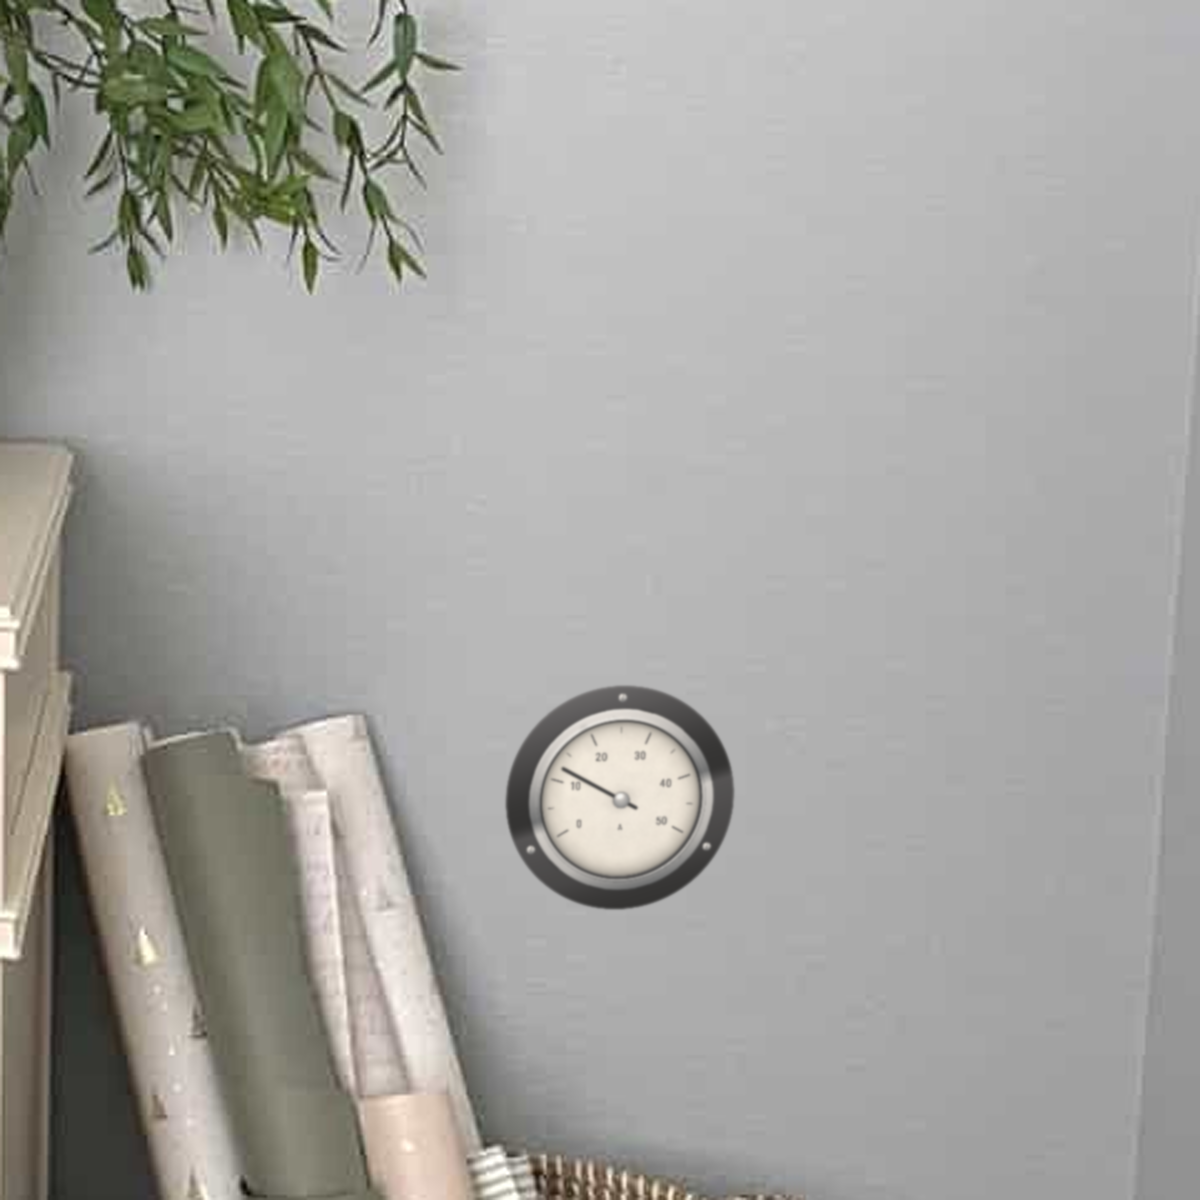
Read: value=12.5 unit=A
